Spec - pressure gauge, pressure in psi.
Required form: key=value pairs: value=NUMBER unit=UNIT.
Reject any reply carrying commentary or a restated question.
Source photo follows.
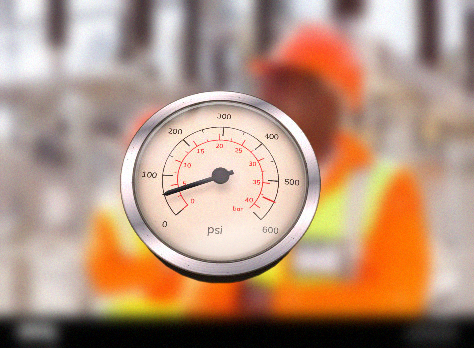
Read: value=50 unit=psi
